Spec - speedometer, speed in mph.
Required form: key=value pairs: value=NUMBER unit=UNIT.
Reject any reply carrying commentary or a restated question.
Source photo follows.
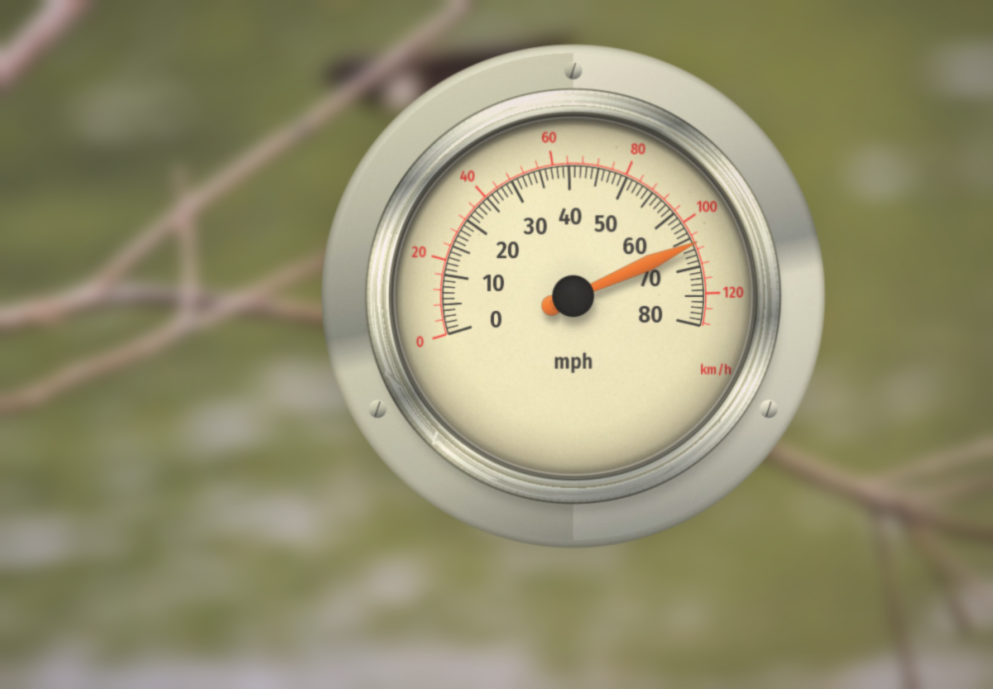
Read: value=66 unit=mph
